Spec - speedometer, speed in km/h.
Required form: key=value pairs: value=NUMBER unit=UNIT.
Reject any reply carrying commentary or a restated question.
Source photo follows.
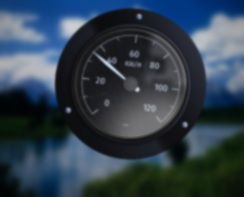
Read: value=35 unit=km/h
